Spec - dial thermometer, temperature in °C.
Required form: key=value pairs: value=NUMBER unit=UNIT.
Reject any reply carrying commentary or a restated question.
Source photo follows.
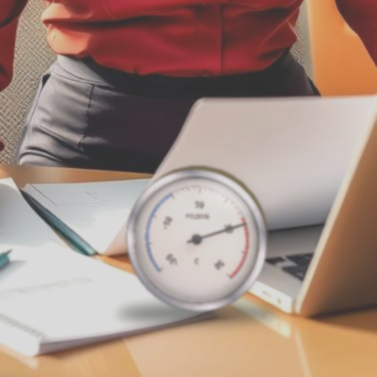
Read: value=30 unit=°C
